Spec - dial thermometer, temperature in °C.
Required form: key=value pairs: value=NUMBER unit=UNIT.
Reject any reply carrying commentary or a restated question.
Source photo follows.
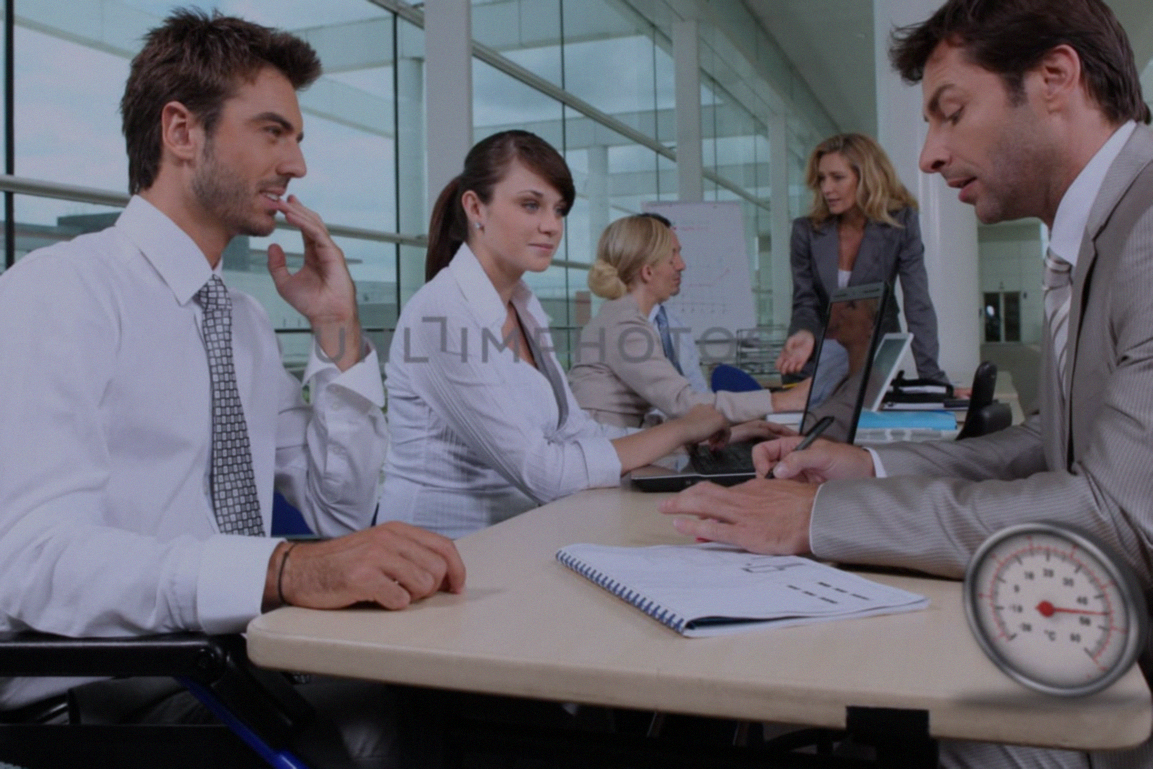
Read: value=45 unit=°C
